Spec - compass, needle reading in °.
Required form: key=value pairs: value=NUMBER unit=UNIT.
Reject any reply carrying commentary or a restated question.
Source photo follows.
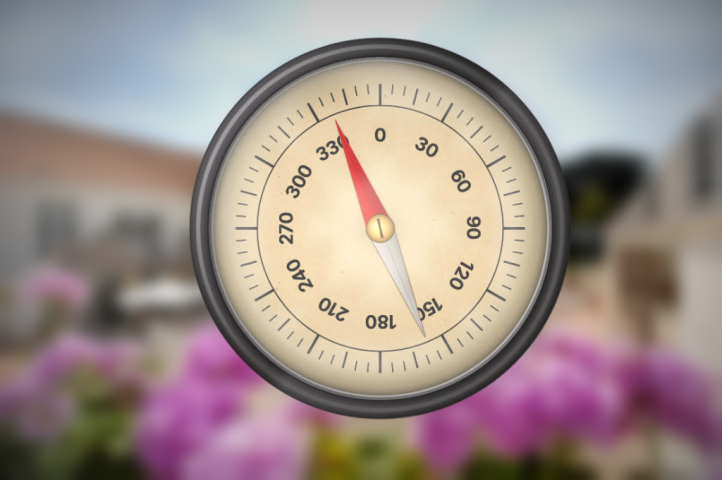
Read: value=337.5 unit=°
